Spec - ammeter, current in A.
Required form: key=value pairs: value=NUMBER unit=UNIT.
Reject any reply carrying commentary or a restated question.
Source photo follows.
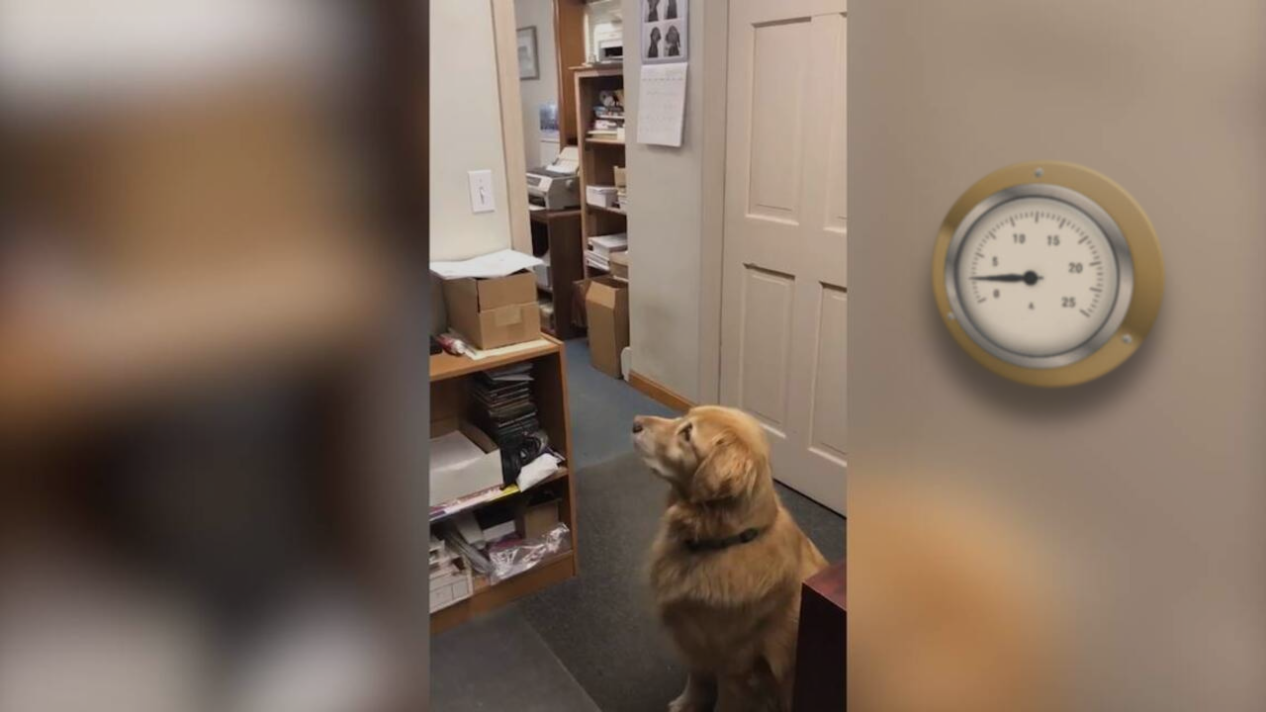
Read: value=2.5 unit=A
